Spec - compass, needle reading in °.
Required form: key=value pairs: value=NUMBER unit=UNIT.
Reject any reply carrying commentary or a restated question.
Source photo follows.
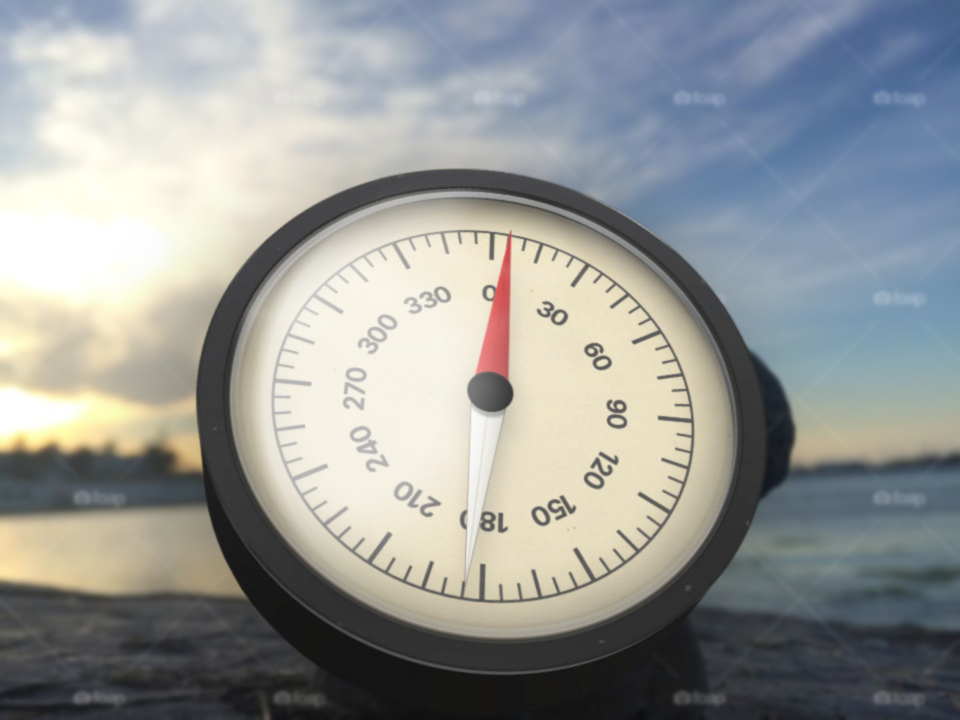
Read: value=5 unit=°
